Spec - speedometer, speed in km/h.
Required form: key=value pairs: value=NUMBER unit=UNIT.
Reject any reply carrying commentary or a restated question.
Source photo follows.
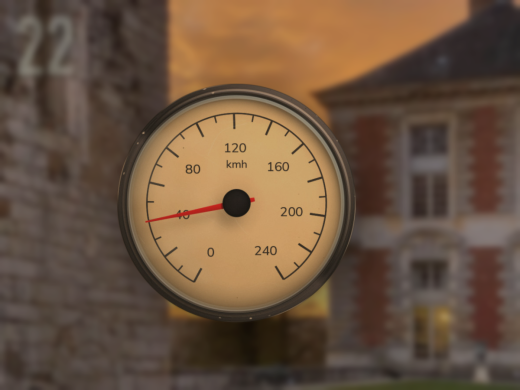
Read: value=40 unit=km/h
